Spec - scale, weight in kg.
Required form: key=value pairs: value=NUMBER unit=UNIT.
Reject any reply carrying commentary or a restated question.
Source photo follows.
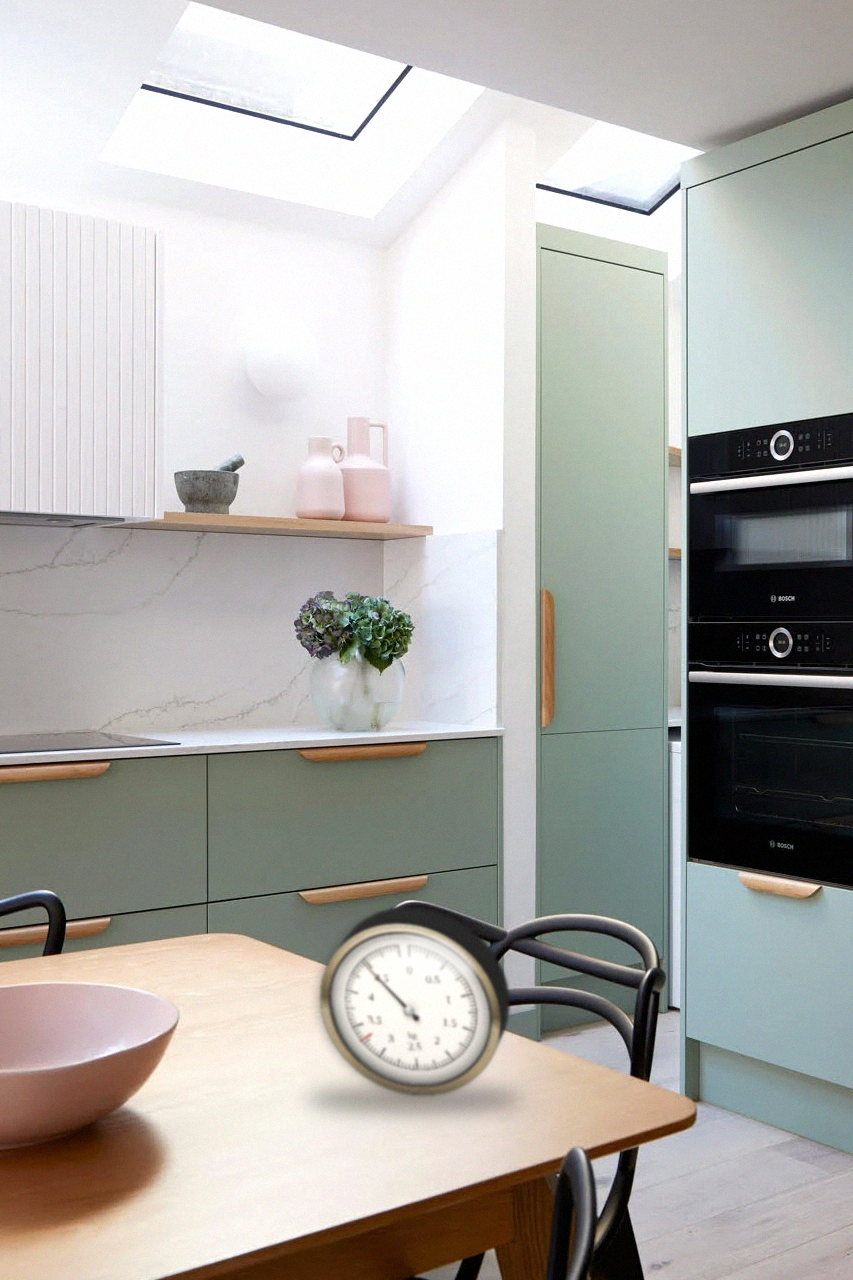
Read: value=4.5 unit=kg
